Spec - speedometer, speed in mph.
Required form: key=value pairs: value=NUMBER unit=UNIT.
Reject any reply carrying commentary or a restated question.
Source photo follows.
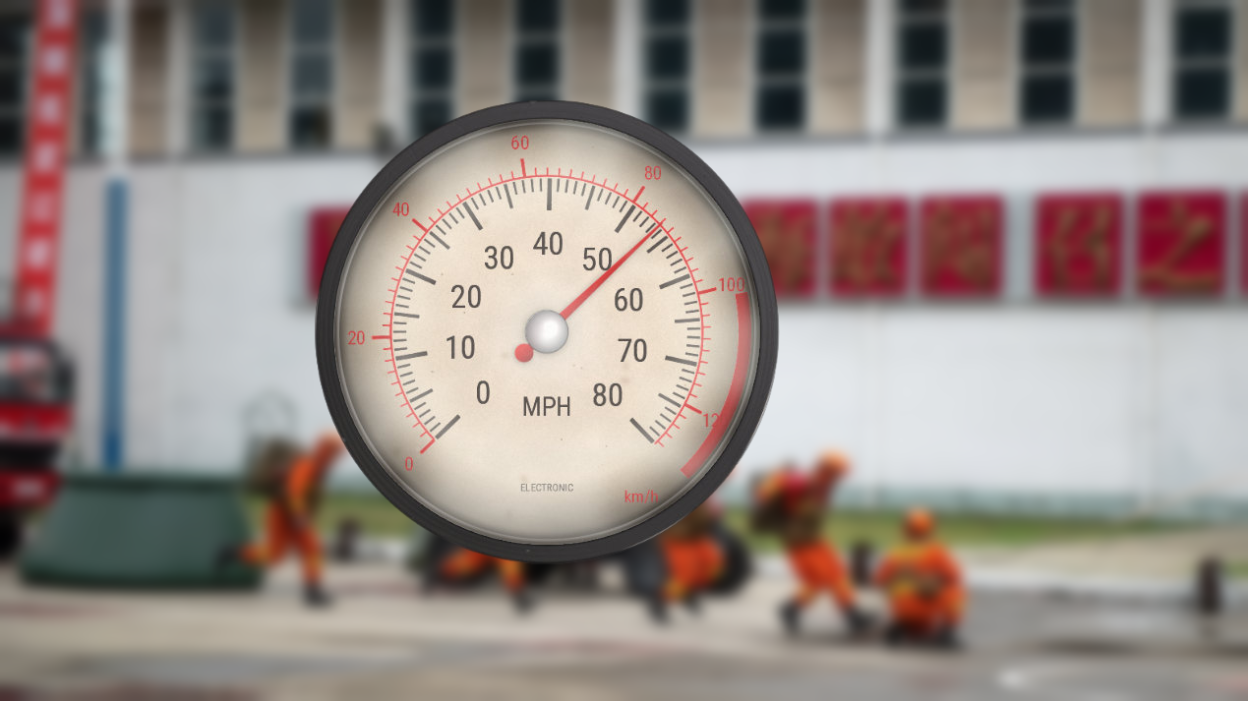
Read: value=53.5 unit=mph
